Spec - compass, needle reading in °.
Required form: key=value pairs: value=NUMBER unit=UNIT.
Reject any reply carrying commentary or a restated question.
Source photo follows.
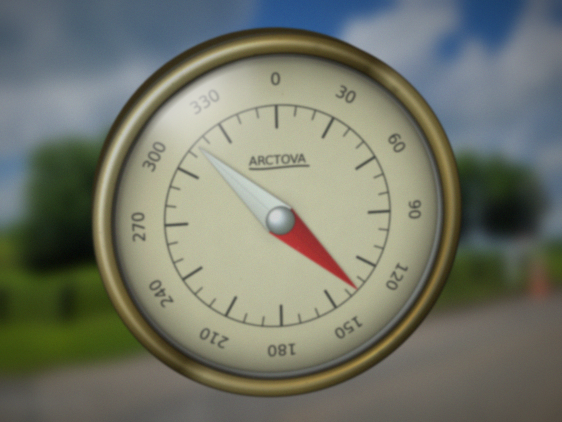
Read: value=135 unit=°
